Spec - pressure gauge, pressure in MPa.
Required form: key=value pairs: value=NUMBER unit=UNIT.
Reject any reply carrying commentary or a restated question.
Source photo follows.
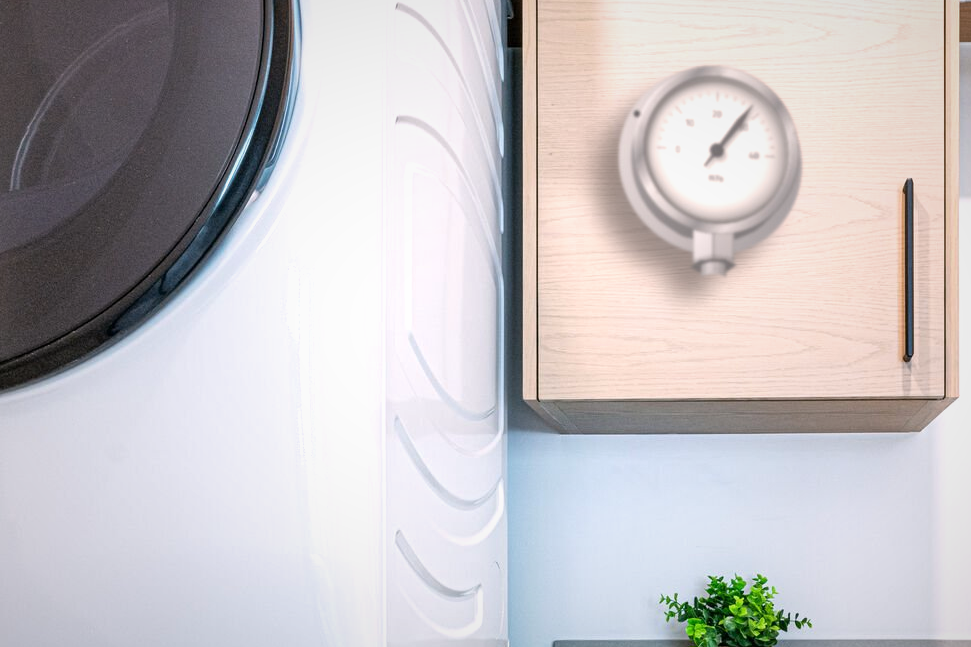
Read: value=28 unit=MPa
